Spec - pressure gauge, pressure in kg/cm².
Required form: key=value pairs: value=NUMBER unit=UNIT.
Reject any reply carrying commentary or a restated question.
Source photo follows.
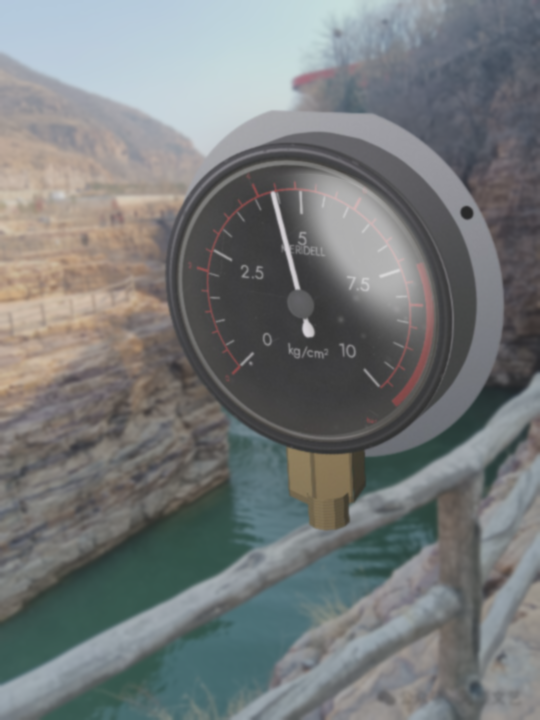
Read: value=4.5 unit=kg/cm²
